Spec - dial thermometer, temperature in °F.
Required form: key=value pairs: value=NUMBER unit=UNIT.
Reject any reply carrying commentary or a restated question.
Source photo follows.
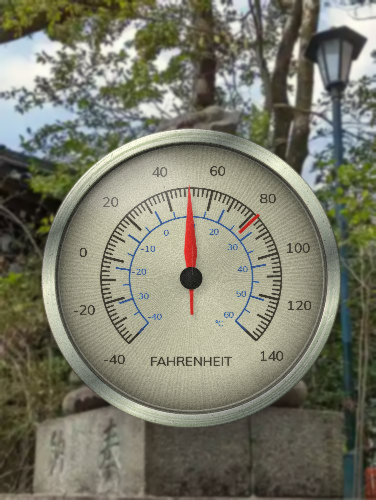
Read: value=50 unit=°F
